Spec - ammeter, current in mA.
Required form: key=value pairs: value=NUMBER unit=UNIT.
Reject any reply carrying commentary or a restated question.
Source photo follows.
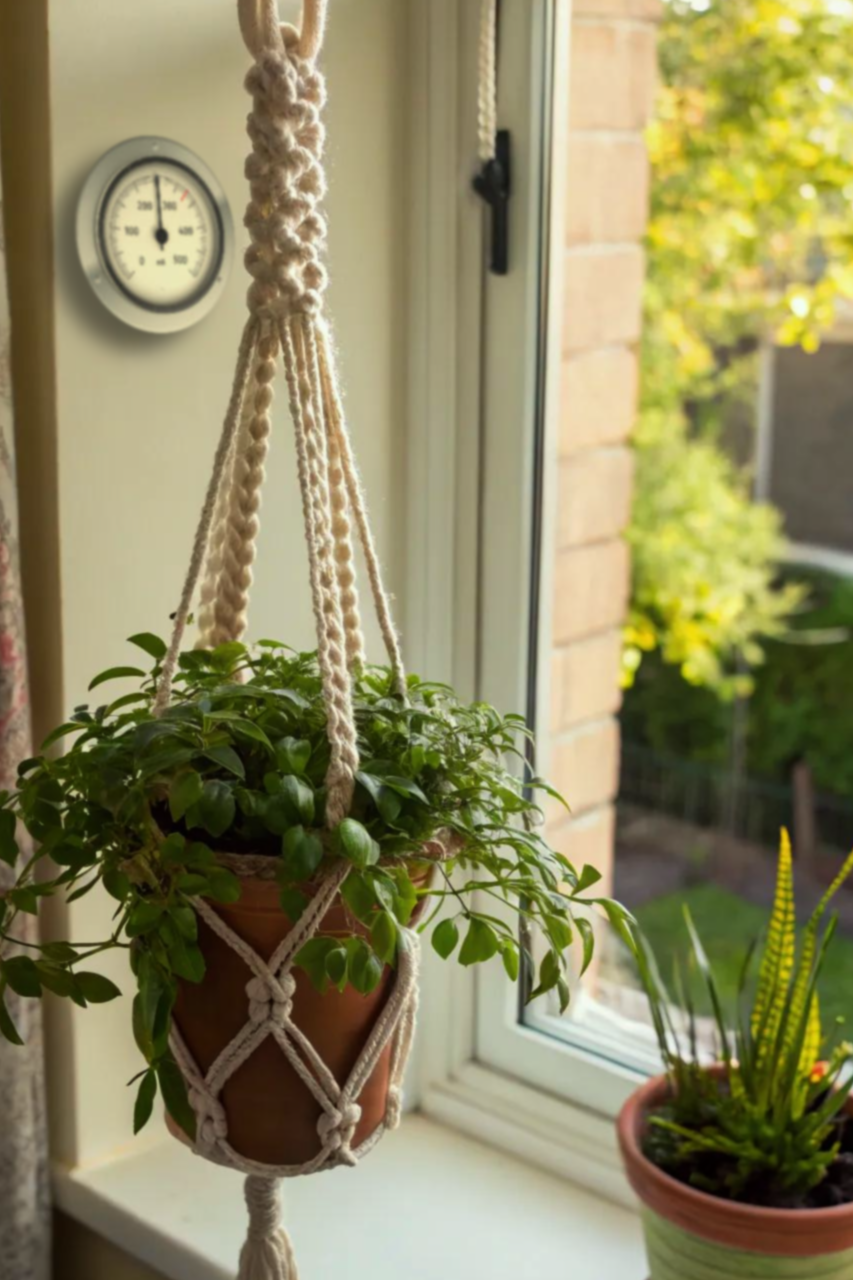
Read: value=250 unit=mA
